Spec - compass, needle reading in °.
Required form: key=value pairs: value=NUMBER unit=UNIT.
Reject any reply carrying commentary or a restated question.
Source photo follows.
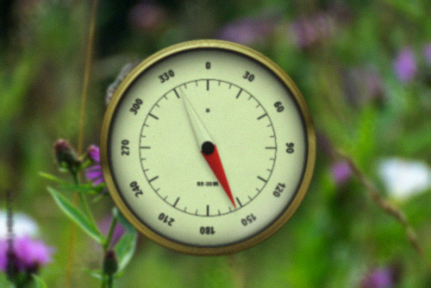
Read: value=155 unit=°
